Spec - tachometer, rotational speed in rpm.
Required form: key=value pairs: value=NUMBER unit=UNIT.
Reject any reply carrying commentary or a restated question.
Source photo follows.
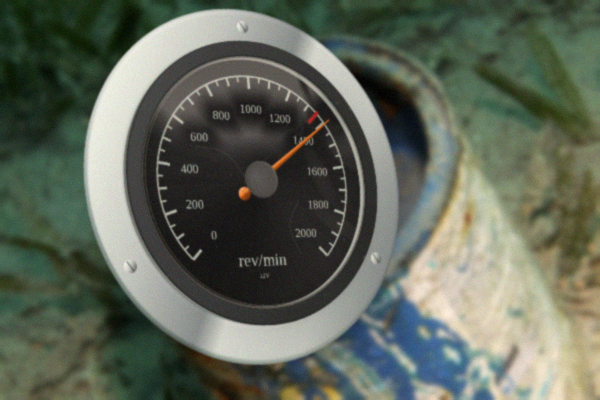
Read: value=1400 unit=rpm
